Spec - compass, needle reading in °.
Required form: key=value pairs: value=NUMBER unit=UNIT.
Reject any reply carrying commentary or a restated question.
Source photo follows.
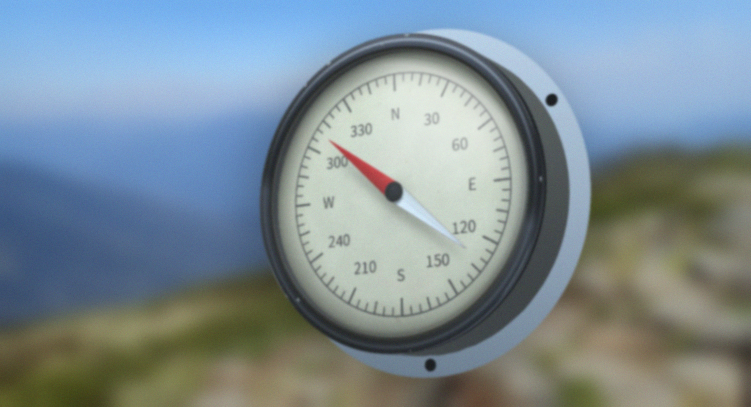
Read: value=310 unit=°
